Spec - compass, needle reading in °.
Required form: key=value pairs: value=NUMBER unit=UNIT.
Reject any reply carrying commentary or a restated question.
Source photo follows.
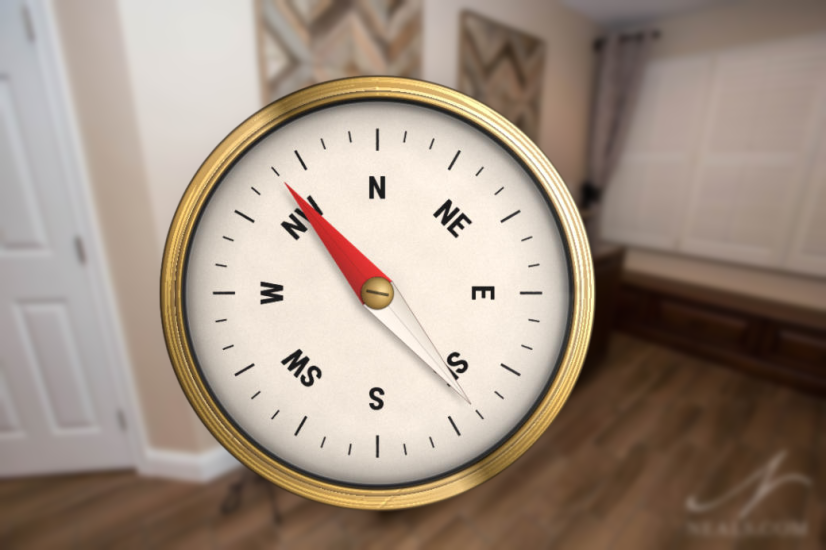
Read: value=320 unit=°
